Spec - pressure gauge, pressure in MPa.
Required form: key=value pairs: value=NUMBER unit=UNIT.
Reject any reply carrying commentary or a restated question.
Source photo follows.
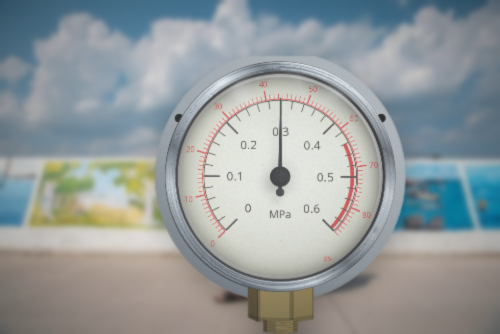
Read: value=0.3 unit=MPa
